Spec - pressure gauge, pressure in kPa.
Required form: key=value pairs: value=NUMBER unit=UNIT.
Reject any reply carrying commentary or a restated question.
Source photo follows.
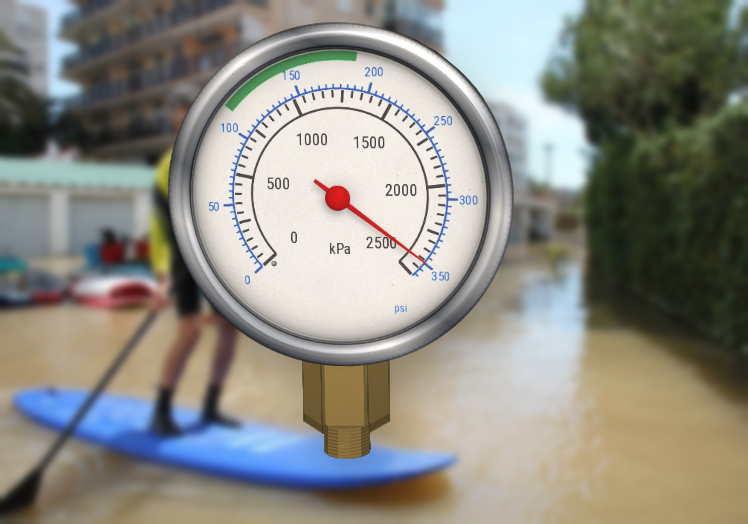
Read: value=2400 unit=kPa
